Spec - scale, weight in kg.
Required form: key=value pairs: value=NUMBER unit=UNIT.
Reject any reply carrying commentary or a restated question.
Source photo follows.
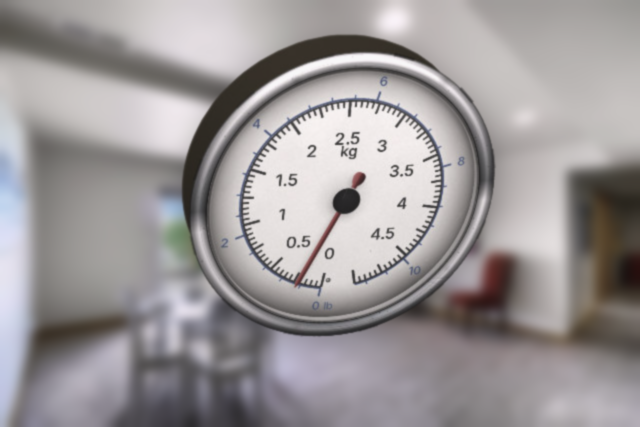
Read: value=0.25 unit=kg
